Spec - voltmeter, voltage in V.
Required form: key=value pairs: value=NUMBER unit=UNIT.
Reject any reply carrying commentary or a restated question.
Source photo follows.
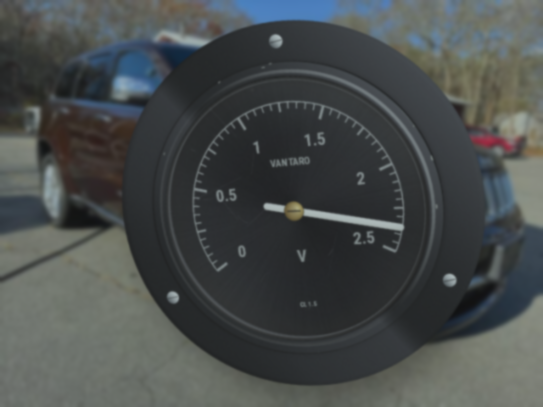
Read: value=2.35 unit=V
